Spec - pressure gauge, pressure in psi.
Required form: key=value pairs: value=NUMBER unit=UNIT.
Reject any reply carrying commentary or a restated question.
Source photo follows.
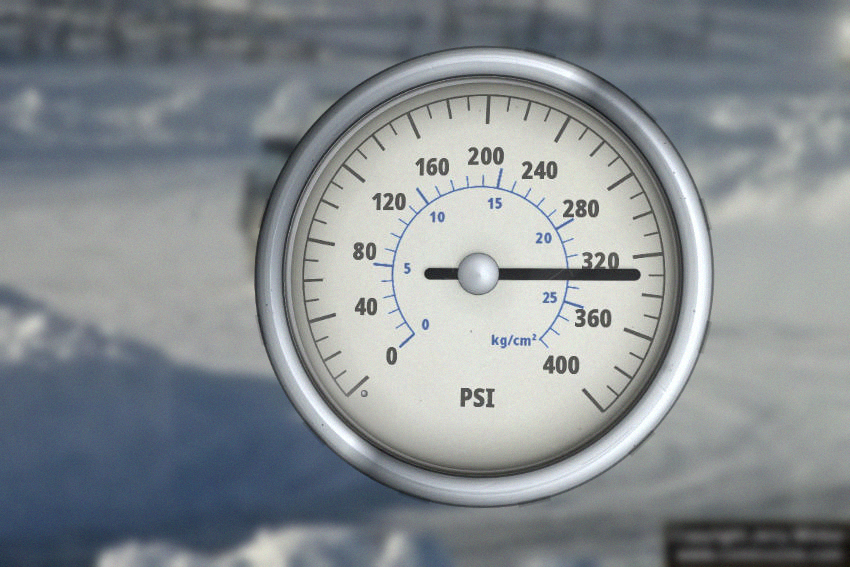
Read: value=330 unit=psi
